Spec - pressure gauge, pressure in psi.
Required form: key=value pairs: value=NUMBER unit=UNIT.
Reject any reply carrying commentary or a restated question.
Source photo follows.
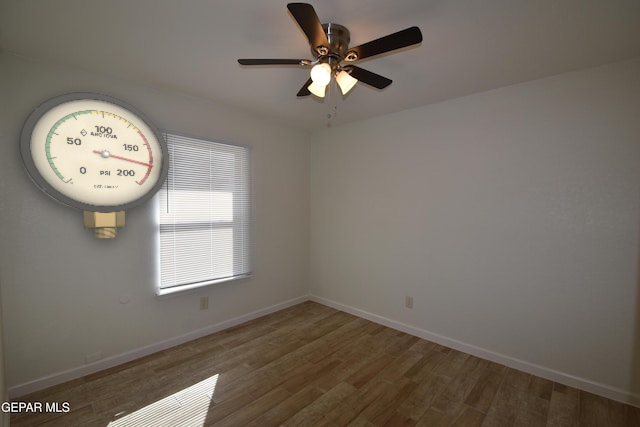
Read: value=175 unit=psi
